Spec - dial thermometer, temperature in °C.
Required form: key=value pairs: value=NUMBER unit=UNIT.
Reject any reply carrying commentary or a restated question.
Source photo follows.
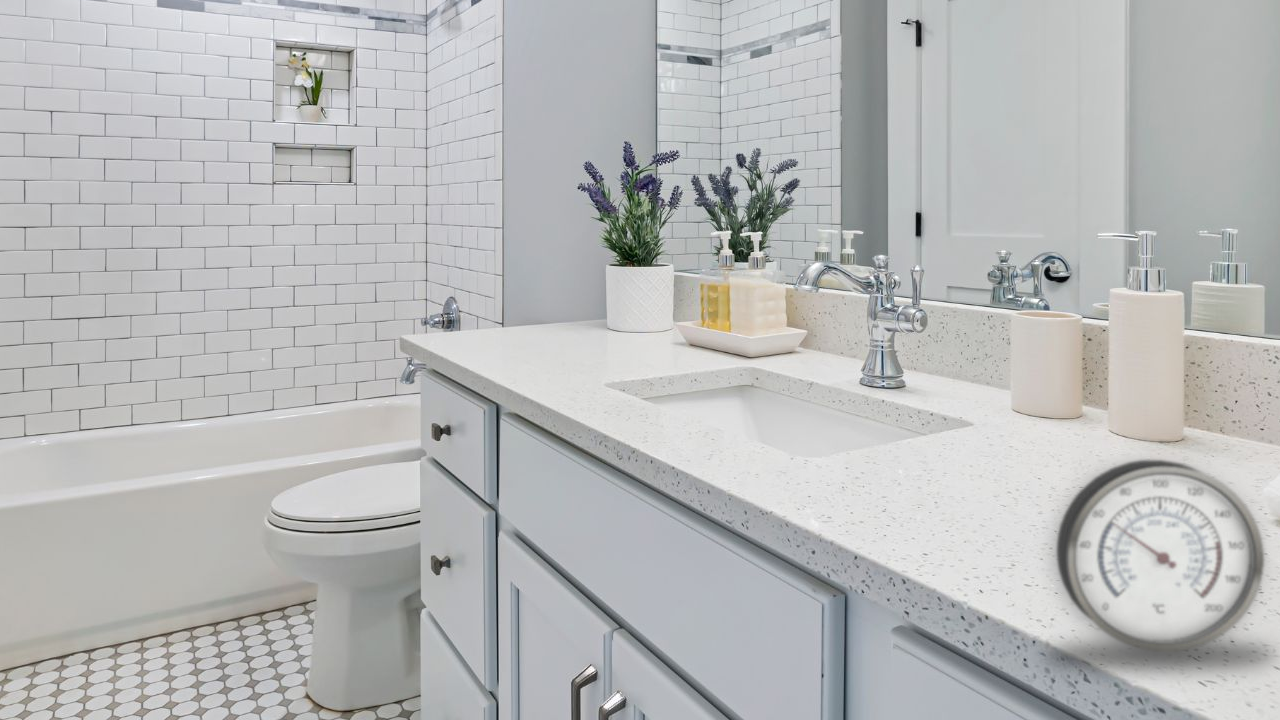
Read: value=60 unit=°C
